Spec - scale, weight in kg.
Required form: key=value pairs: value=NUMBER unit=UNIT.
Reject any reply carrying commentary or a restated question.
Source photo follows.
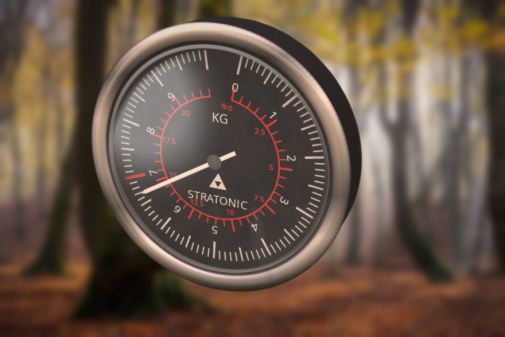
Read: value=6.7 unit=kg
